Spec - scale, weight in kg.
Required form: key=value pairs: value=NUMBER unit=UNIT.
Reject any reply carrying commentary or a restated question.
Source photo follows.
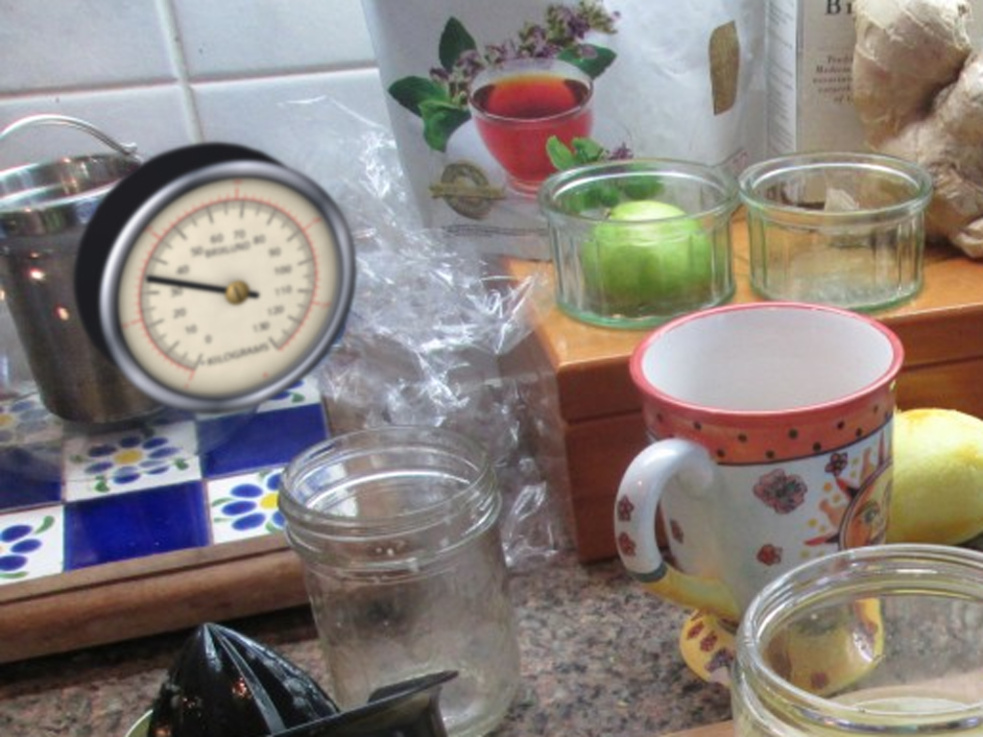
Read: value=35 unit=kg
